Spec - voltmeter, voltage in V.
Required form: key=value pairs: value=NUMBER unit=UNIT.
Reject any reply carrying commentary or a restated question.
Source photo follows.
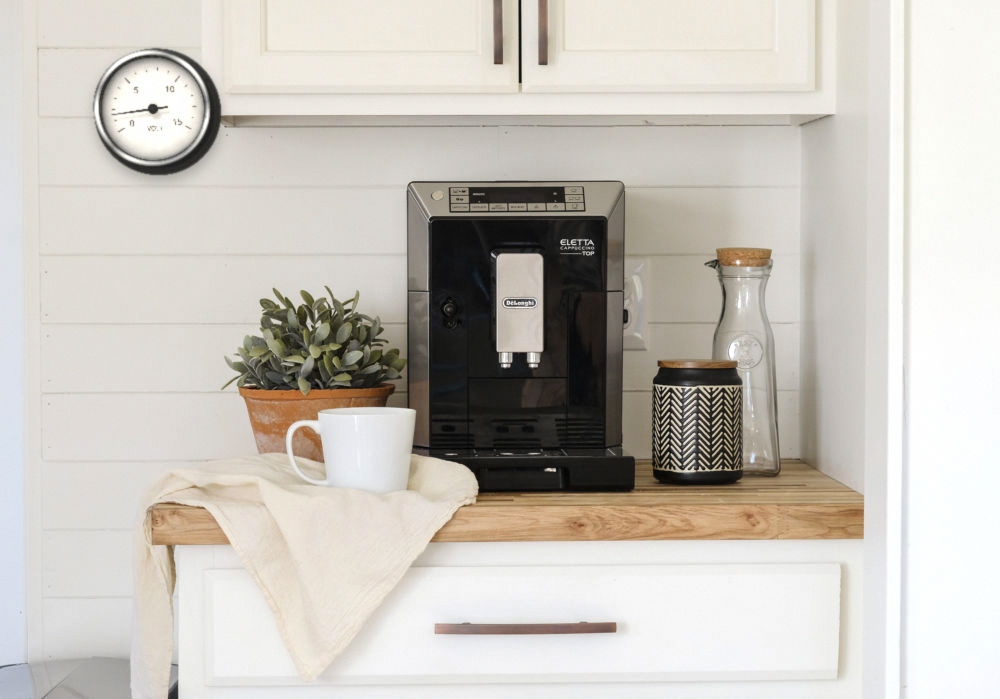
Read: value=1.5 unit=V
